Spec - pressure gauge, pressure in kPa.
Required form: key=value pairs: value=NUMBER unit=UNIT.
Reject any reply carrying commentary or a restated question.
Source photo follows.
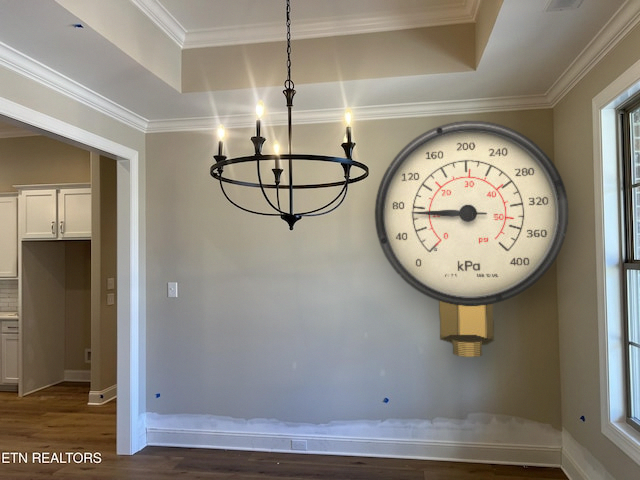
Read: value=70 unit=kPa
